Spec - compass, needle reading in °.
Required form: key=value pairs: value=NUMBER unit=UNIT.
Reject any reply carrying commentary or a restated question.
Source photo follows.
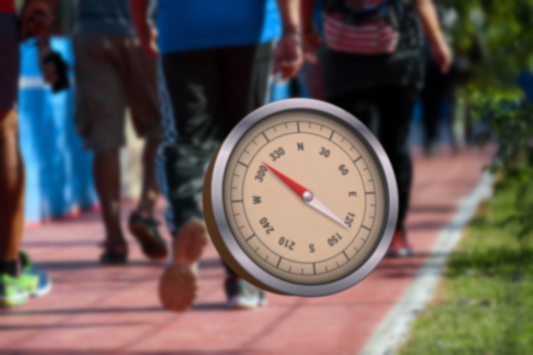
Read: value=310 unit=°
